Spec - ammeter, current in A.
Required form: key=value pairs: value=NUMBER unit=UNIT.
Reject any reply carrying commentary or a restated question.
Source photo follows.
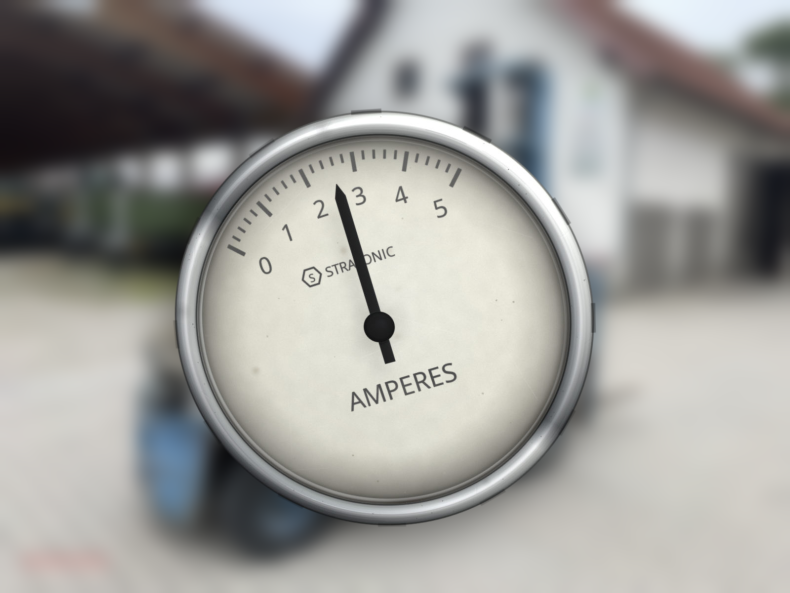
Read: value=2.6 unit=A
